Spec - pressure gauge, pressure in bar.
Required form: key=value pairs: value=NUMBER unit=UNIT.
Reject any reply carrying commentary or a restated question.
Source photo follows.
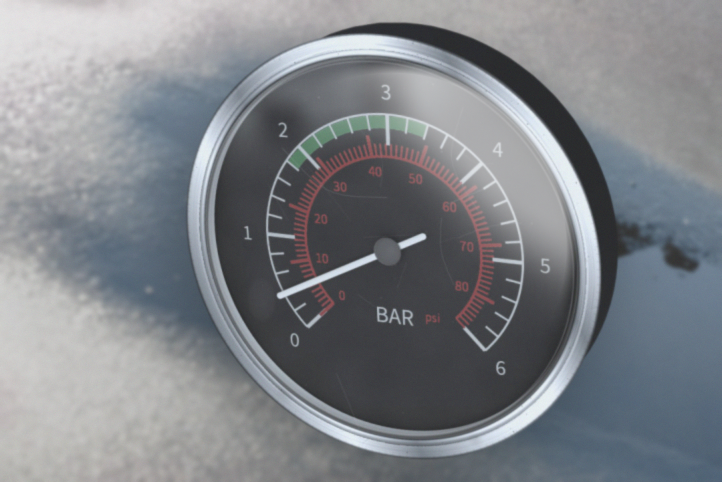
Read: value=0.4 unit=bar
